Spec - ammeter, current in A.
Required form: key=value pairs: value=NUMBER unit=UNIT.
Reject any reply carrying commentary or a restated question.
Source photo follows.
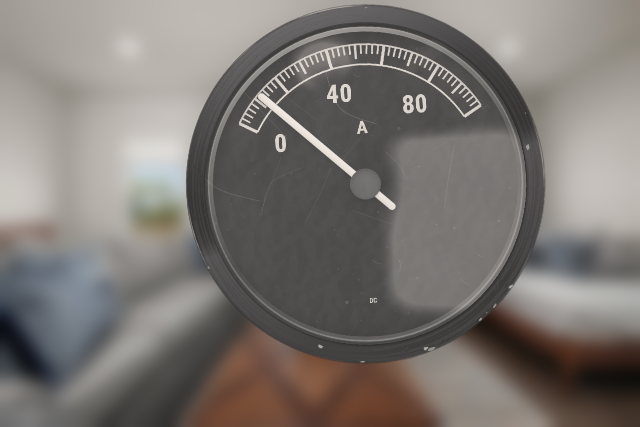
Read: value=12 unit=A
